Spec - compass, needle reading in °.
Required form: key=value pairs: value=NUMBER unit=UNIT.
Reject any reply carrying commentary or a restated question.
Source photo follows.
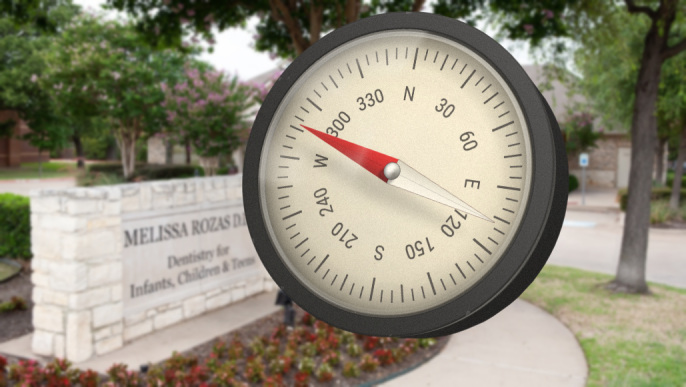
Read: value=287.5 unit=°
